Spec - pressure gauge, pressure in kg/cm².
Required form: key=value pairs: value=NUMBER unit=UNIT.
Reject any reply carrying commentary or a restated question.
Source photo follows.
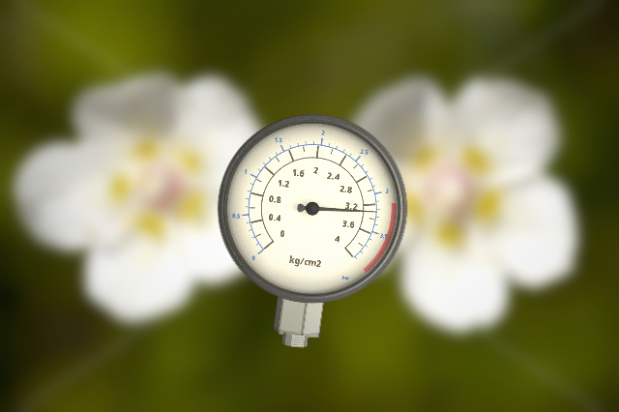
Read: value=3.3 unit=kg/cm²
